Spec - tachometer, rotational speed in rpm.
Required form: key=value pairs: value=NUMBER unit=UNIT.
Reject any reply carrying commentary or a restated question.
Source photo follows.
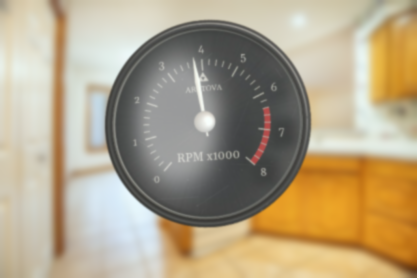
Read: value=3800 unit=rpm
